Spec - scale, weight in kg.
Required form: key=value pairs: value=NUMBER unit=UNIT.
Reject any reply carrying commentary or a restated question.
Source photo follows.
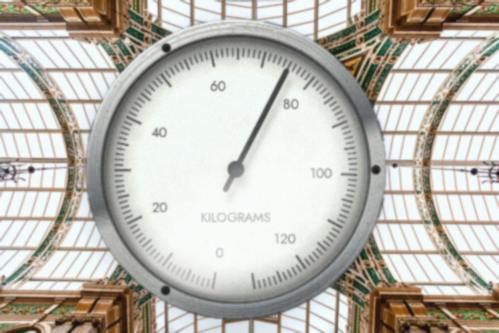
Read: value=75 unit=kg
